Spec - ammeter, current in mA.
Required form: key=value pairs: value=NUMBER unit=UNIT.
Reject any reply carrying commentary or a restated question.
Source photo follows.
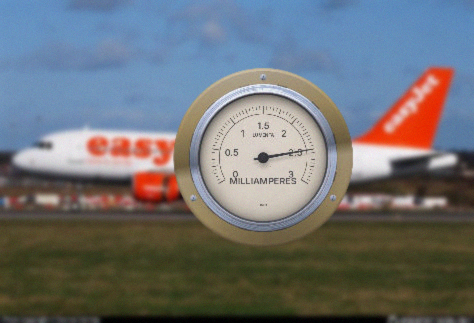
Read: value=2.5 unit=mA
